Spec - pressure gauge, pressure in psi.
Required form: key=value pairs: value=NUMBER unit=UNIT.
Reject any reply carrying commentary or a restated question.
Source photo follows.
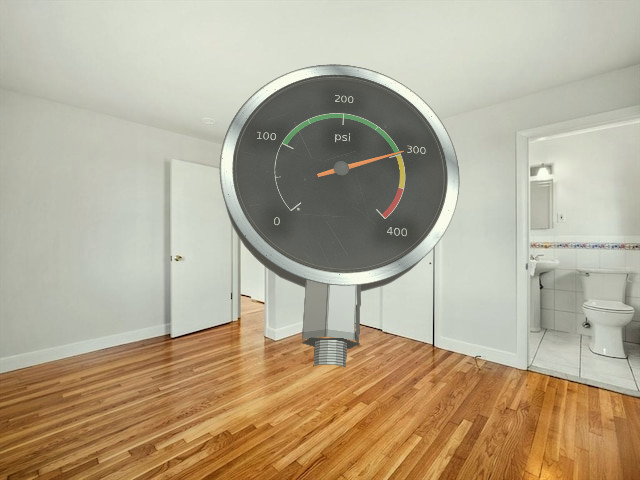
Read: value=300 unit=psi
